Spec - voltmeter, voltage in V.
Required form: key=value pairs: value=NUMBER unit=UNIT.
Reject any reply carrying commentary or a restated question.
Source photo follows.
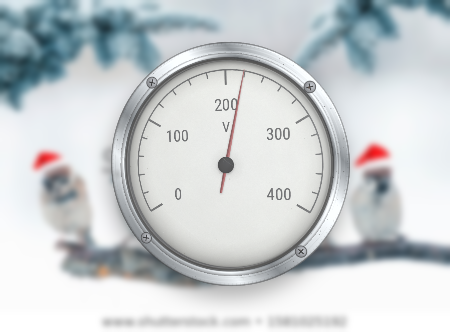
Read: value=220 unit=V
